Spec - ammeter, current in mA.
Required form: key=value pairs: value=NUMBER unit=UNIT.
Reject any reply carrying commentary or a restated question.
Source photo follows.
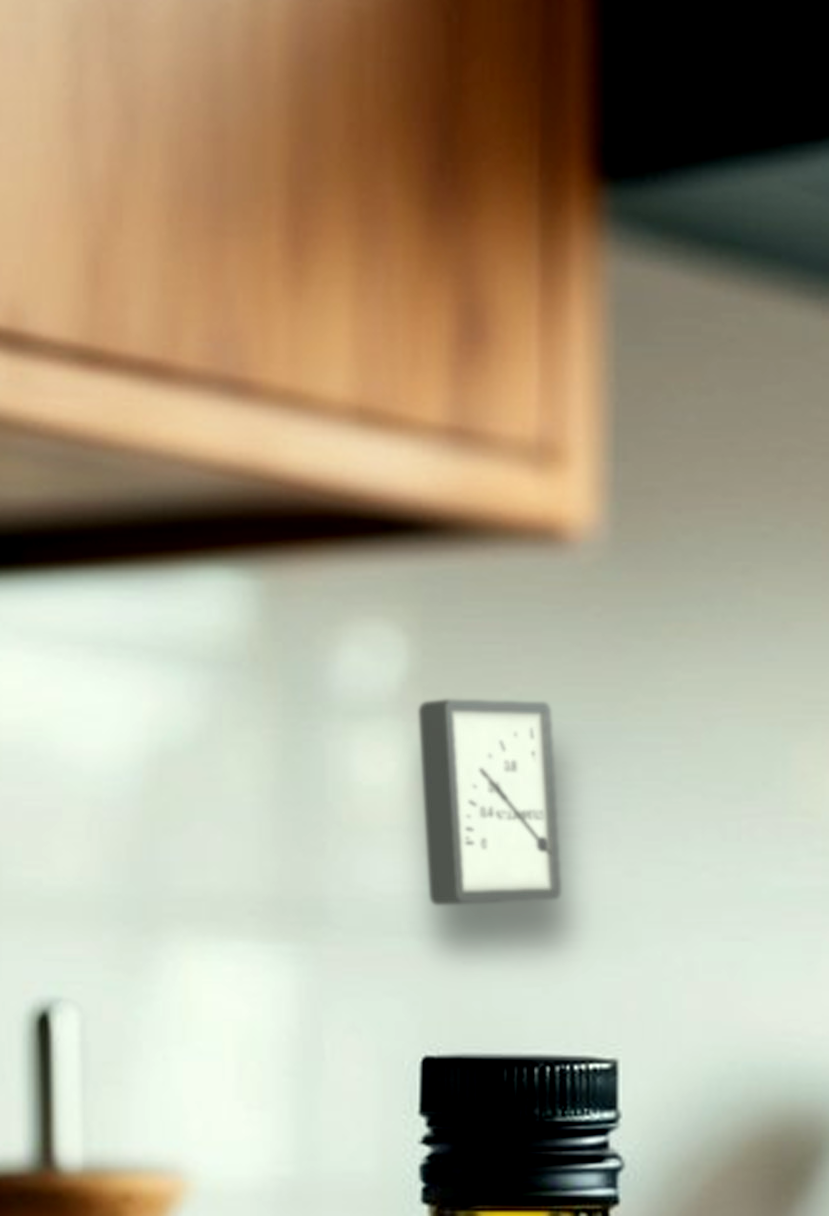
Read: value=0.6 unit=mA
